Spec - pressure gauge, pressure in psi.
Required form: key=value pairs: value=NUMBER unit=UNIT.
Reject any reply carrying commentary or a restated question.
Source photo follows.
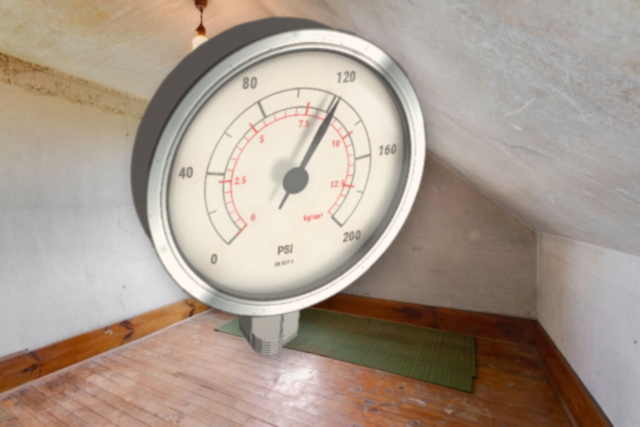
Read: value=120 unit=psi
